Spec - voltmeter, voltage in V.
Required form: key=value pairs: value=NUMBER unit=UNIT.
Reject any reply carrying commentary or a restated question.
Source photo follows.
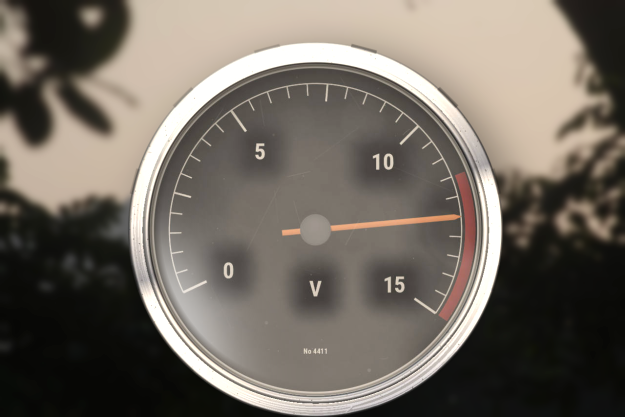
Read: value=12.5 unit=V
